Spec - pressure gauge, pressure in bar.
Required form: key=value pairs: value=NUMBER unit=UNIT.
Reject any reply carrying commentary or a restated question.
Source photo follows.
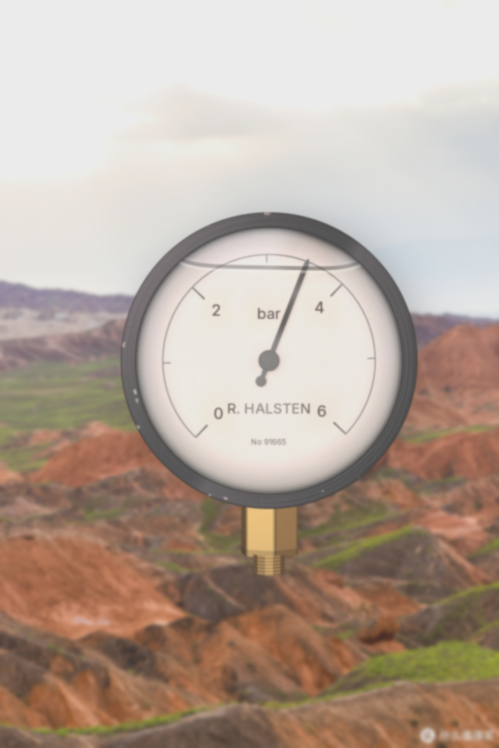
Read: value=3.5 unit=bar
